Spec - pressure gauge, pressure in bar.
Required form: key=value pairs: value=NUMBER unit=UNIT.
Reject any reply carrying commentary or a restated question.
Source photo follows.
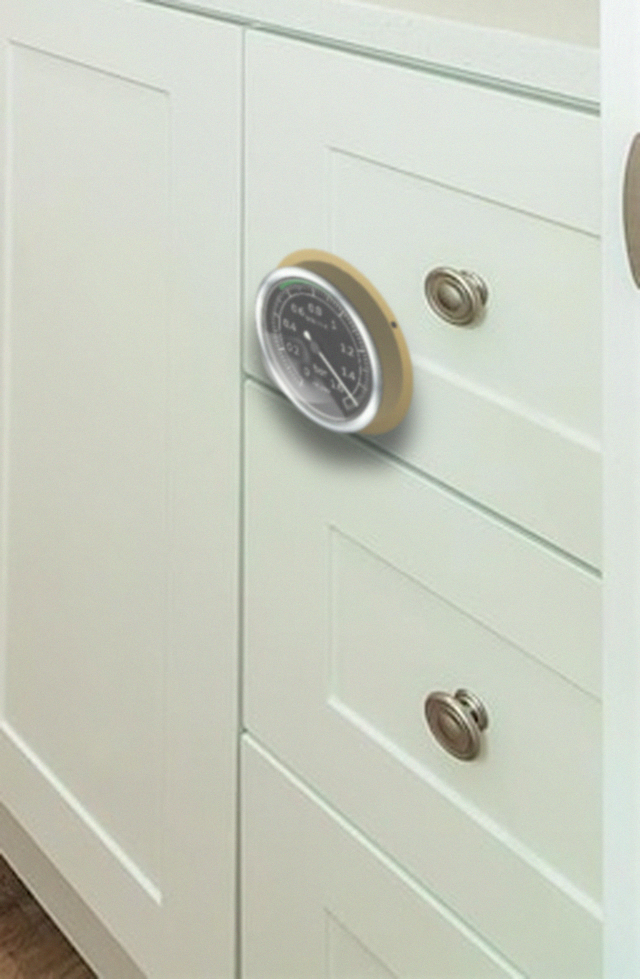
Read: value=1.5 unit=bar
